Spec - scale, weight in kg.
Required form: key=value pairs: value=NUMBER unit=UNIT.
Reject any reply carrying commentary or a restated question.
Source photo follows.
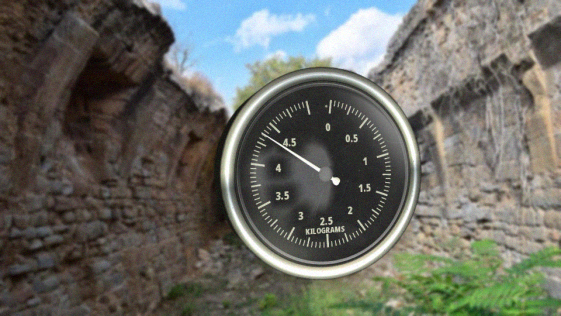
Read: value=4.35 unit=kg
